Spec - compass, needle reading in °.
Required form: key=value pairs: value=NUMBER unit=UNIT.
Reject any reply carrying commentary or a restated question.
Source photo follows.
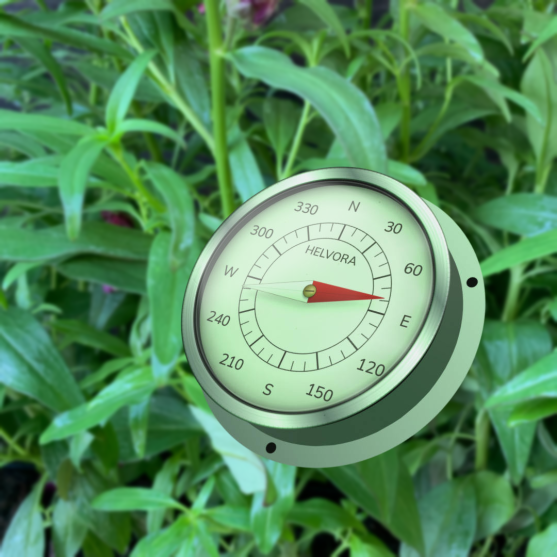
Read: value=80 unit=°
